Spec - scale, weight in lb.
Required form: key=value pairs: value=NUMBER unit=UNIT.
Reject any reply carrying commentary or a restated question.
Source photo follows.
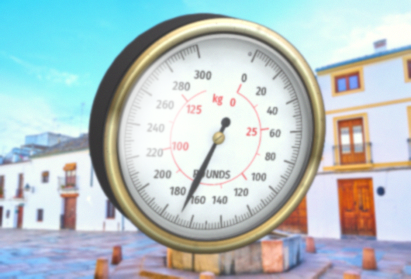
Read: value=170 unit=lb
